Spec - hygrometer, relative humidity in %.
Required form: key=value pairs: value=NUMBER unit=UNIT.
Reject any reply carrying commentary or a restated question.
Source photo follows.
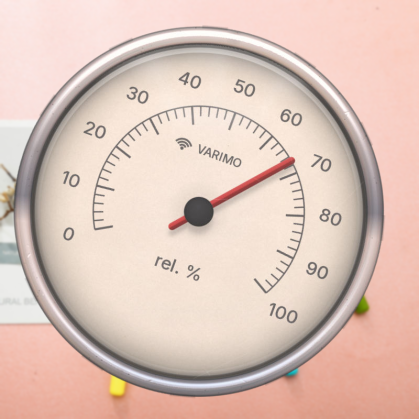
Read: value=67 unit=%
